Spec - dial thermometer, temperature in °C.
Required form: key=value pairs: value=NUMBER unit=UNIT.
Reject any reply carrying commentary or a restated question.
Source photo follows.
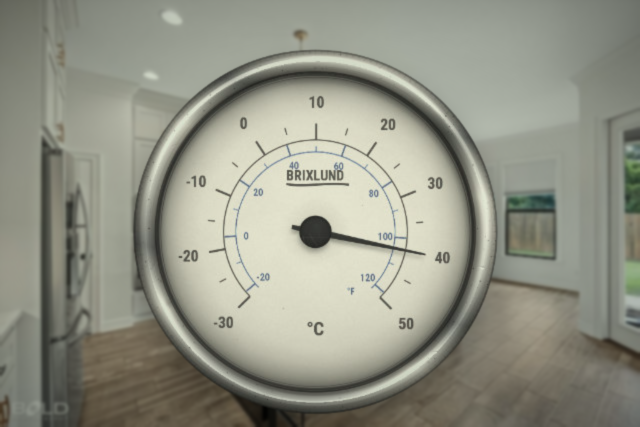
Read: value=40 unit=°C
